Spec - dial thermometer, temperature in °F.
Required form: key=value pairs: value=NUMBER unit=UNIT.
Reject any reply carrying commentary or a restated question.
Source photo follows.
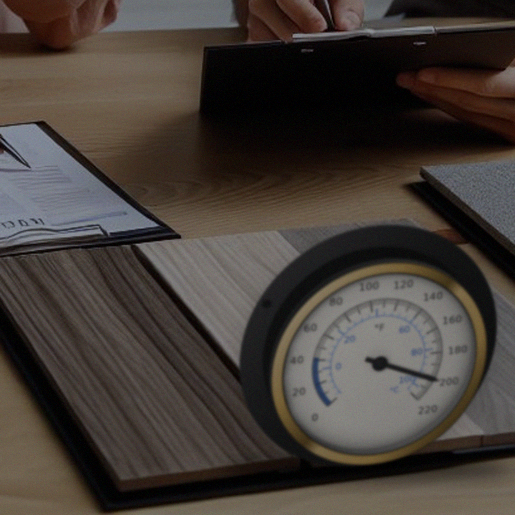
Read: value=200 unit=°F
